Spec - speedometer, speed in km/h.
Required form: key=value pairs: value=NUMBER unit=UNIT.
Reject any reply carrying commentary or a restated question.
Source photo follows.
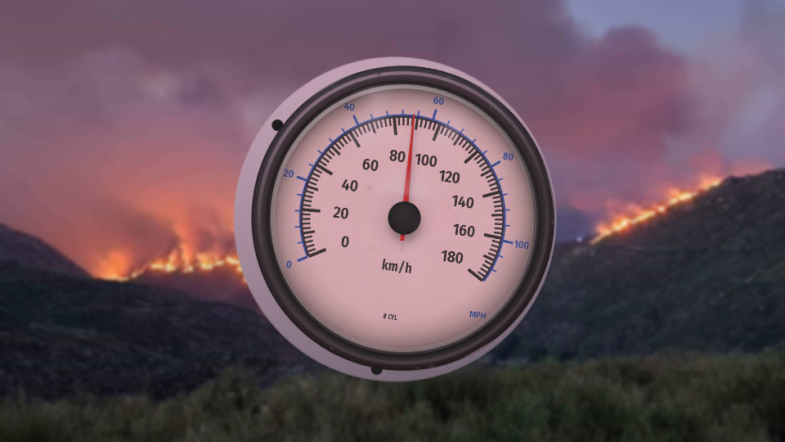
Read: value=88 unit=km/h
